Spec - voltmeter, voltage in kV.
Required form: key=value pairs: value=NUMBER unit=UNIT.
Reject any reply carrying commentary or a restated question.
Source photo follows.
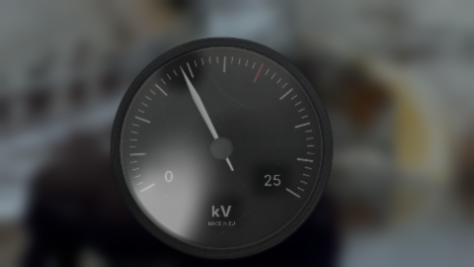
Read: value=9.5 unit=kV
